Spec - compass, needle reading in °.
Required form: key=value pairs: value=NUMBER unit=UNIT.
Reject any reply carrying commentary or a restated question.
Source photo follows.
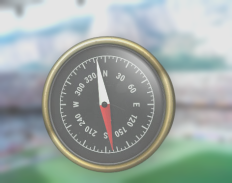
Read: value=170 unit=°
